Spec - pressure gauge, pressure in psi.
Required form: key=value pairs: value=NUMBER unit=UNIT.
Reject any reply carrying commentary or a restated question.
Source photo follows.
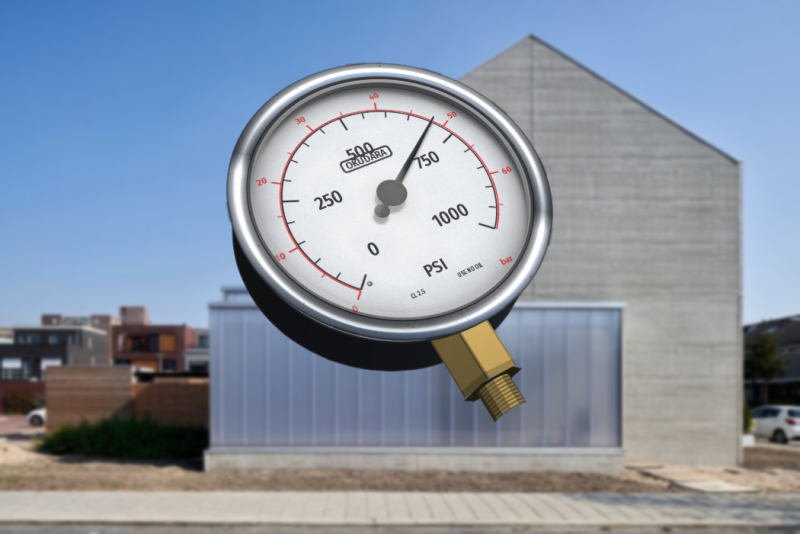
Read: value=700 unit=psi
